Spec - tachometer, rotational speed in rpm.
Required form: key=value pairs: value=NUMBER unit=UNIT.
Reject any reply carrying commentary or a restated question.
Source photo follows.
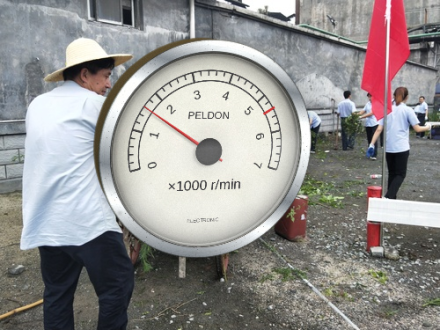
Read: value=1600 unit=rpm
